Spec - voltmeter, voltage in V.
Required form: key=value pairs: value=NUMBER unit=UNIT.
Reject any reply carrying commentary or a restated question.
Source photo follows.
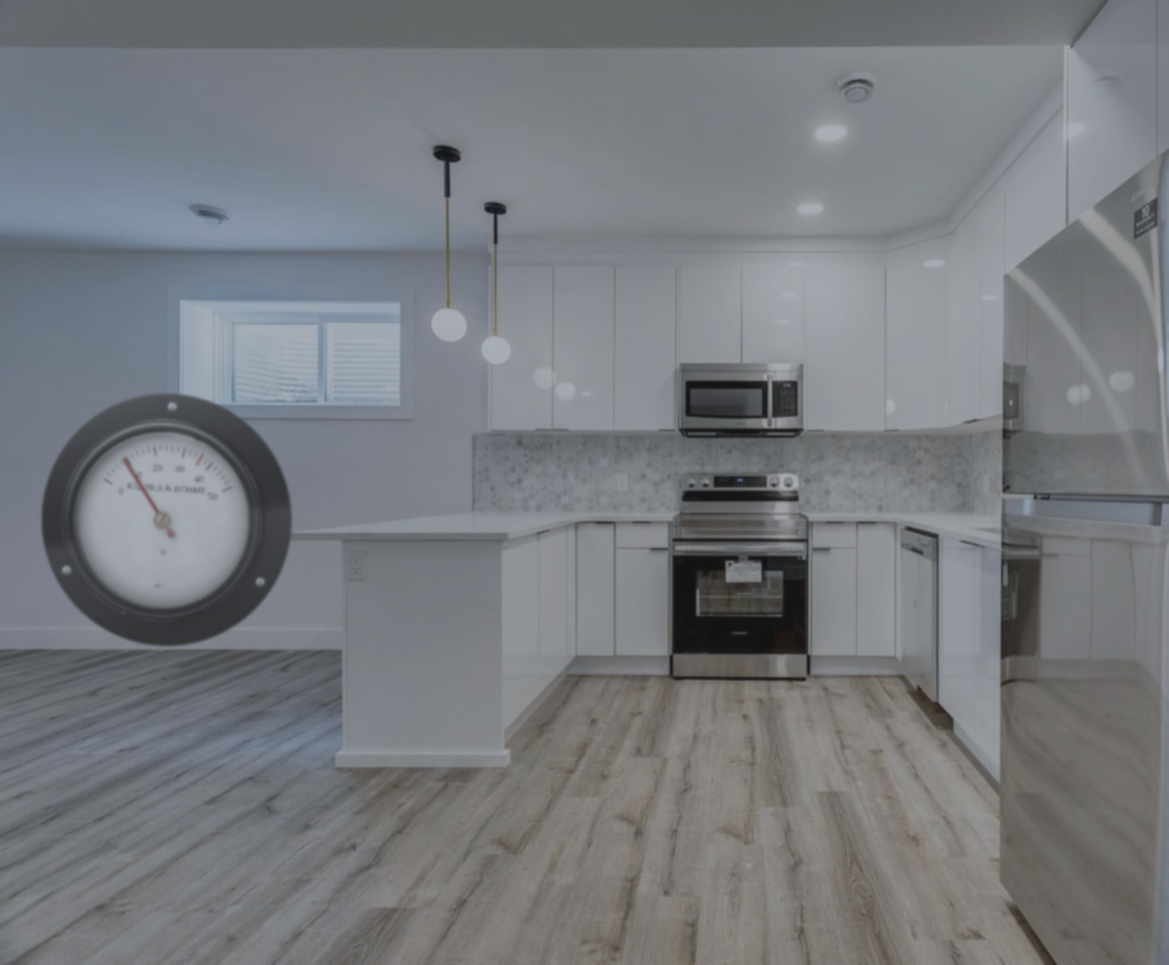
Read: value=10 unit=V
